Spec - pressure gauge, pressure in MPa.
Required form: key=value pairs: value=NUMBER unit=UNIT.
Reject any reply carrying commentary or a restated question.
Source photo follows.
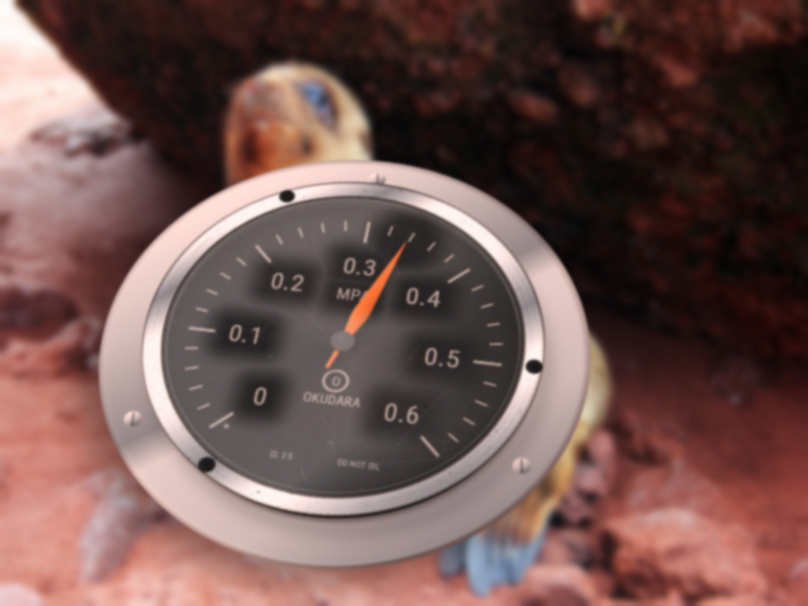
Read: value=0.34 unit=MPa
